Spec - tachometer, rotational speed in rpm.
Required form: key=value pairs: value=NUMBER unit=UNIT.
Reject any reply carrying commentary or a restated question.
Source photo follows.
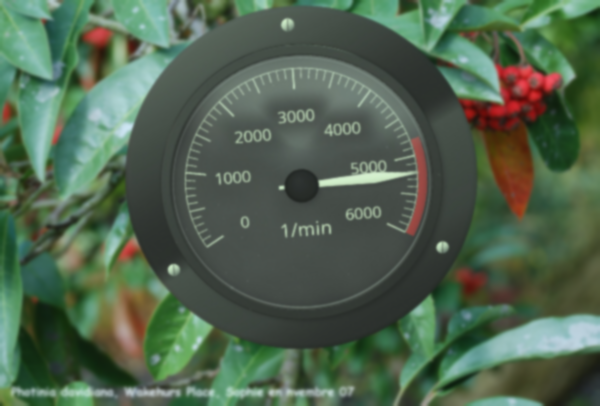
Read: value=5200 unit=rpm
